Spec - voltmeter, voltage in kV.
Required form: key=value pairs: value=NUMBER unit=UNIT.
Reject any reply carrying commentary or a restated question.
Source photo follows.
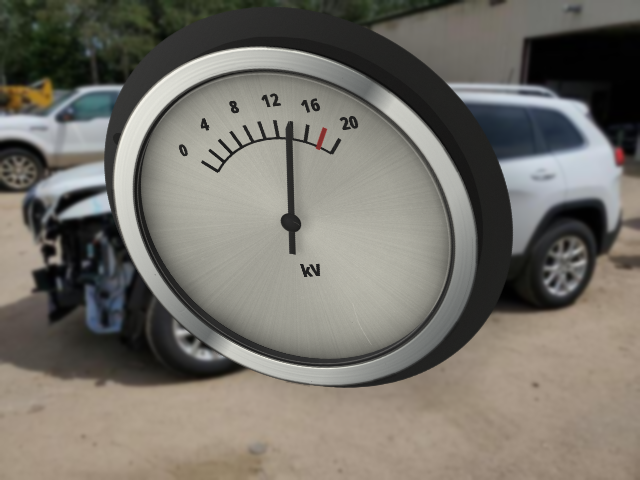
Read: value=14 unit=kV
